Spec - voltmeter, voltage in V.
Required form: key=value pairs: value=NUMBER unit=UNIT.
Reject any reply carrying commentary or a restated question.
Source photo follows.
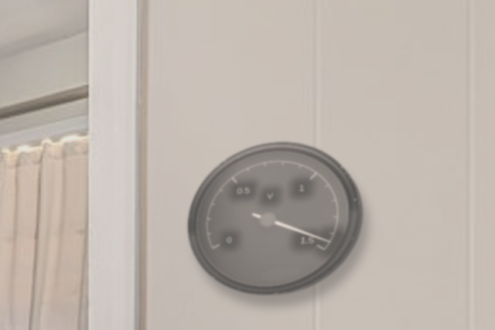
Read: value=1.45 unit=V
